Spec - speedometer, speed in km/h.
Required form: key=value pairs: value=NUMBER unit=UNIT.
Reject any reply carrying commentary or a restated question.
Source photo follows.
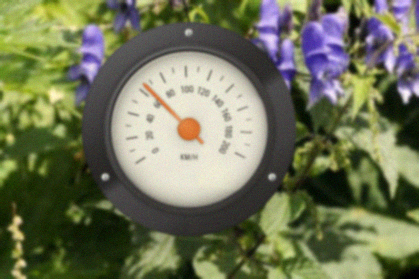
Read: value=65 unit=km/h
